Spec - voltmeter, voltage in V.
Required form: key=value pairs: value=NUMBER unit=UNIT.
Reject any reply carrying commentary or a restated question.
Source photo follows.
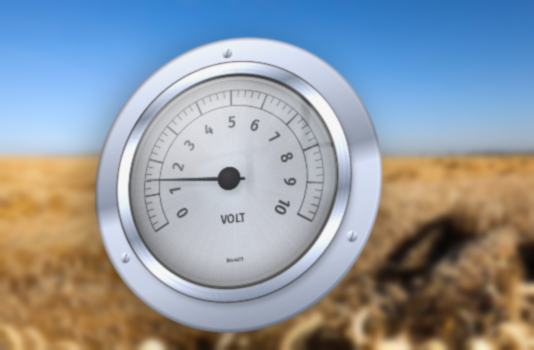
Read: value=1.4 unit=V
